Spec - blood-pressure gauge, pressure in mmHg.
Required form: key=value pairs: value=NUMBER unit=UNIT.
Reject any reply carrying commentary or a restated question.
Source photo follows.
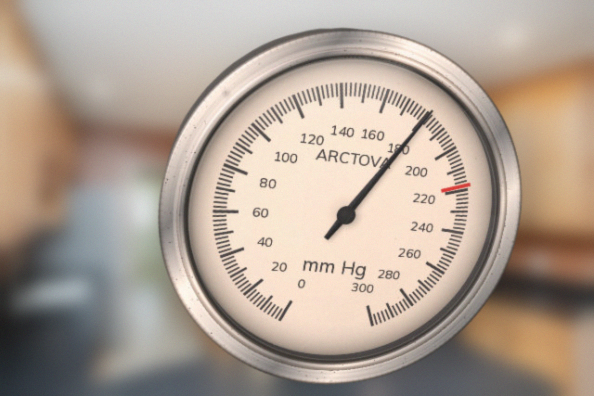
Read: value=180 unit=mmHg
